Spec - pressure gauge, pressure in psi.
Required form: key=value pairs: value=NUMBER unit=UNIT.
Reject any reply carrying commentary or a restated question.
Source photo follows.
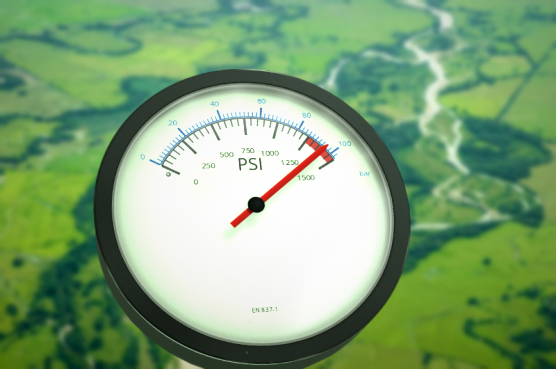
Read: value=1400 unit=psi
